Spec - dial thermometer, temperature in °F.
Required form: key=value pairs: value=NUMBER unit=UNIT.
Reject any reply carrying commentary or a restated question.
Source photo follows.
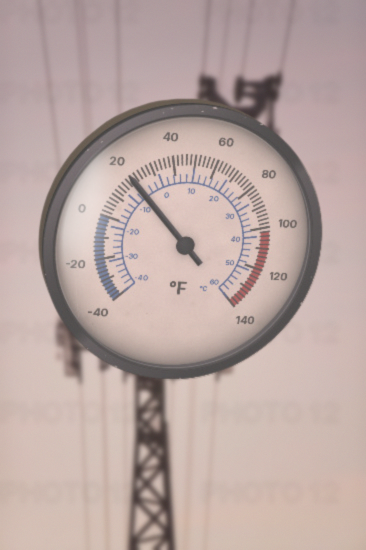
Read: value=20 unit=°F
